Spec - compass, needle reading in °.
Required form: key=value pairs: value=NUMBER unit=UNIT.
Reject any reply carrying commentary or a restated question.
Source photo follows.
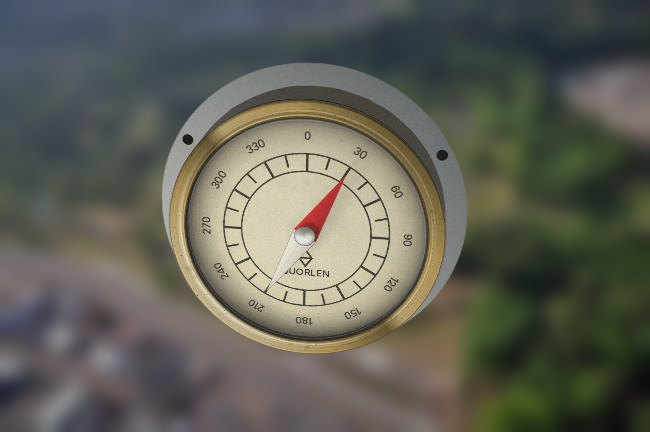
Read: value=30 unit=°
